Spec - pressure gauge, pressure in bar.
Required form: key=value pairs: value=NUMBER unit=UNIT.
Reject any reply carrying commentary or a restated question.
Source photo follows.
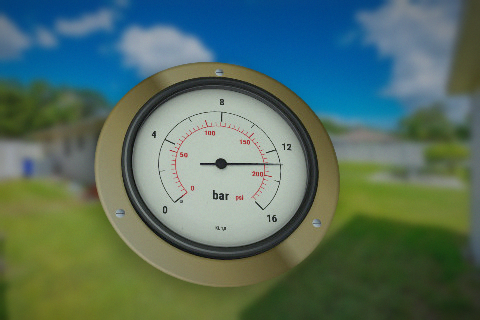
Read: value=13 unit=bar
